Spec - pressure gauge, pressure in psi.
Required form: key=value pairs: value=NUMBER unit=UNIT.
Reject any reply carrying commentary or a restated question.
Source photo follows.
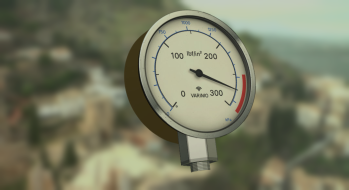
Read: value=275 unit=psi
